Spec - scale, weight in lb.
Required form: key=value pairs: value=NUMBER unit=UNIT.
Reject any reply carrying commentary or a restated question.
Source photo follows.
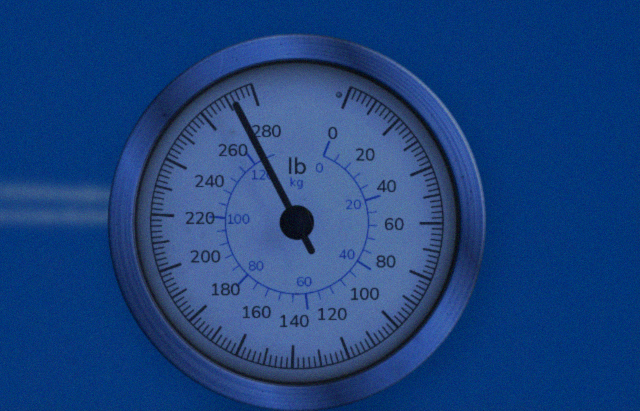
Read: value=272 unit=lb
